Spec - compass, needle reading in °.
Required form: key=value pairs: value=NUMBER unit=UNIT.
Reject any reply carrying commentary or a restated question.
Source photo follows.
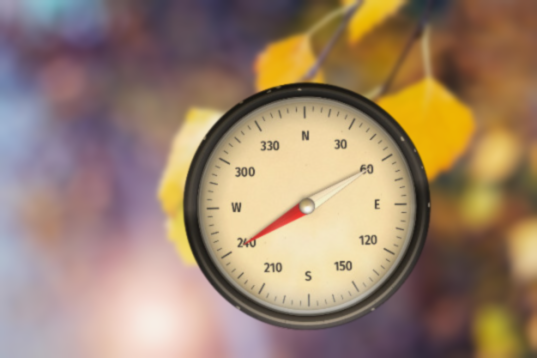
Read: value=240 unit=°
